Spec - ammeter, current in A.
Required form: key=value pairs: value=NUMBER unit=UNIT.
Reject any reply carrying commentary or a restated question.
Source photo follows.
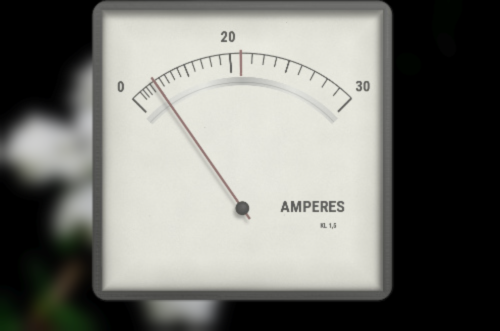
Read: value=10 unit=A
